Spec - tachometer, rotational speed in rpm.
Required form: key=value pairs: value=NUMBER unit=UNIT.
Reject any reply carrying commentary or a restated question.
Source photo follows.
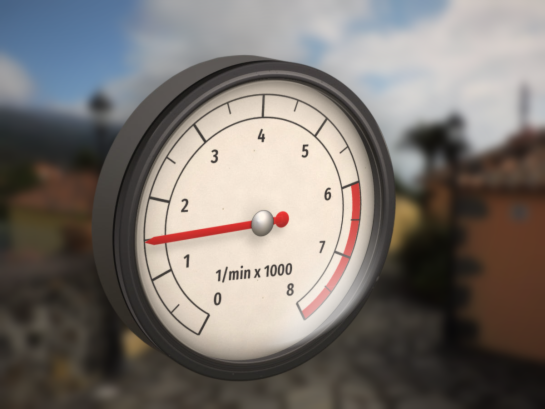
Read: value=1500 unit=rpm
